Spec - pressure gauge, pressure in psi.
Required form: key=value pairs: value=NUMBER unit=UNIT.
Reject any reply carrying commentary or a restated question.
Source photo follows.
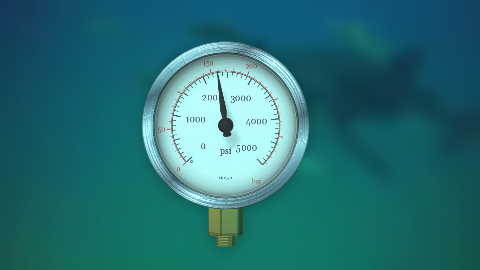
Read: value=2300 unit=psi
